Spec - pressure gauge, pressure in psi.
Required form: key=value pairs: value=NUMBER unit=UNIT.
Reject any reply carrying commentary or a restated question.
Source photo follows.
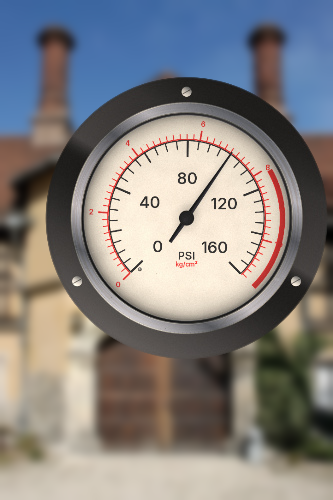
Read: value=100 unit=psi
